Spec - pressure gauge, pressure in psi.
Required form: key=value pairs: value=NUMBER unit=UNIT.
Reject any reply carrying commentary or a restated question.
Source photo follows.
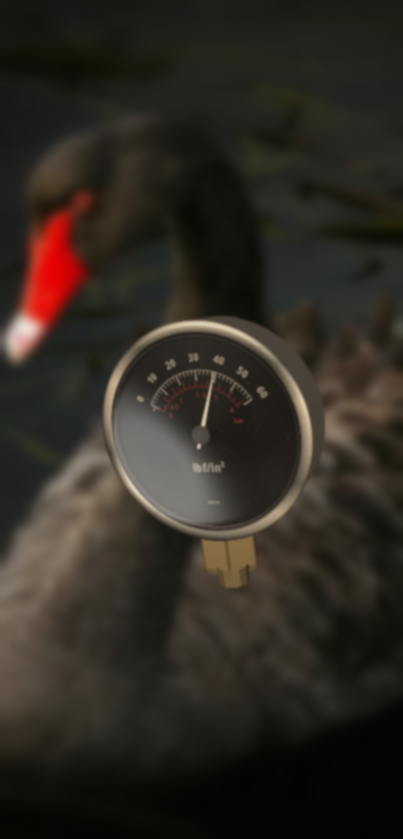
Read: value=40 unit=psi
